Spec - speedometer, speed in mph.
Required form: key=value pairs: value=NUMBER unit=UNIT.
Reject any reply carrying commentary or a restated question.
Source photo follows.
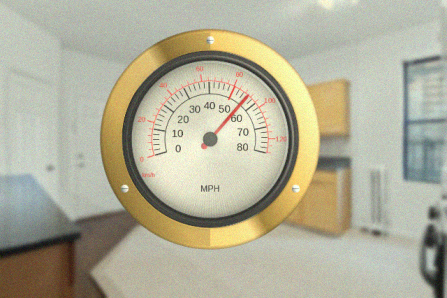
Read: value=56 unit=mph
